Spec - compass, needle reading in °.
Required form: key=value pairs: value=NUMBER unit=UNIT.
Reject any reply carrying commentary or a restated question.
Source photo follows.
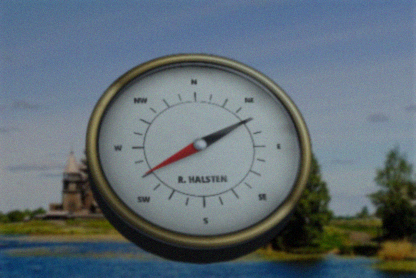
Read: value=240 unit=°
